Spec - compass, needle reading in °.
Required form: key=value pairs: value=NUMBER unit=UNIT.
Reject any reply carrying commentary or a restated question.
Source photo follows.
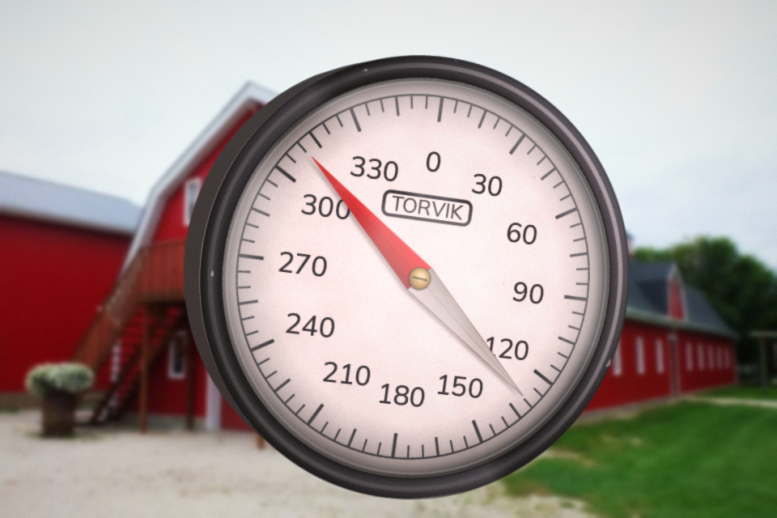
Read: value=310 unit=°
